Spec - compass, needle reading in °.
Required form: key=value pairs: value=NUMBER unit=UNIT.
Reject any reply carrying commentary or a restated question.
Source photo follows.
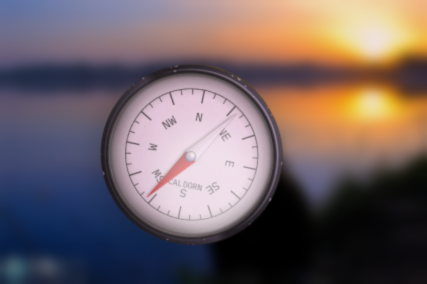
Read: value=215 unit=°
